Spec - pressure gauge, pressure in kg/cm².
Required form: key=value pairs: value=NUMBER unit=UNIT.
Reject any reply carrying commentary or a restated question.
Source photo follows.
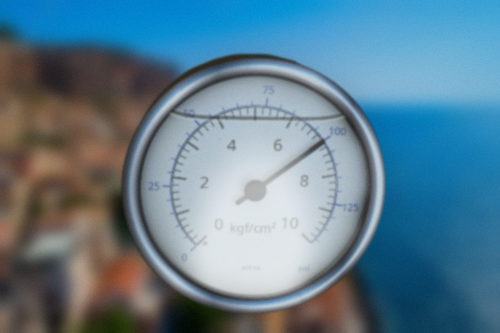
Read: value=7 unit=kg/cm²
